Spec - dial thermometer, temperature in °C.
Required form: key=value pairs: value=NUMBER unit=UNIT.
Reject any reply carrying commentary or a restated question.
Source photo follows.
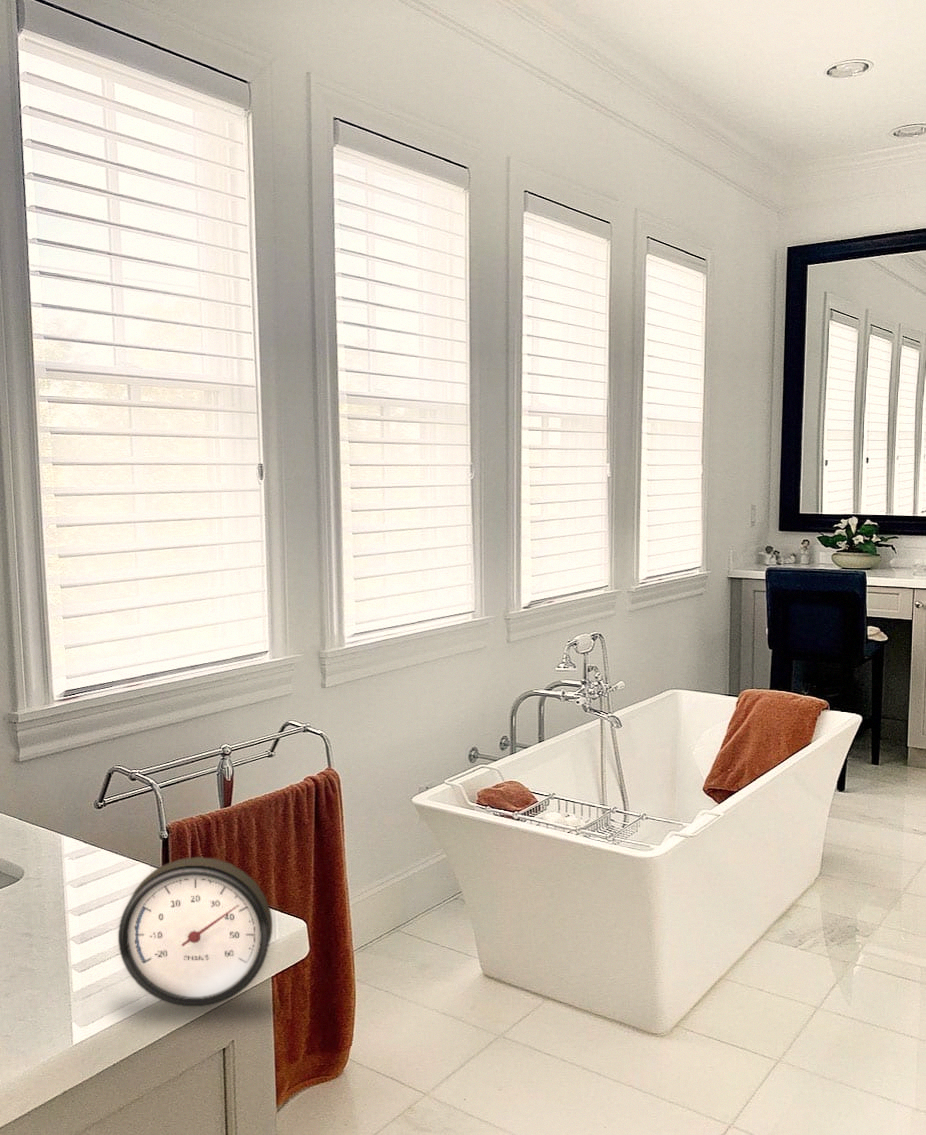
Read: value=37.5 unit=°C
